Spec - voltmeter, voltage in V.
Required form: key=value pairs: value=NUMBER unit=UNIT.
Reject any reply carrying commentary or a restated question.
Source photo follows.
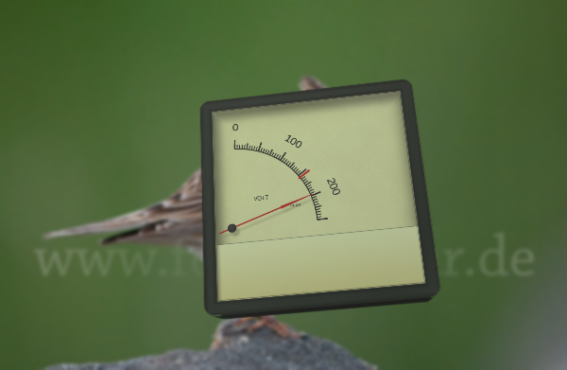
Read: value=200 unit=V
